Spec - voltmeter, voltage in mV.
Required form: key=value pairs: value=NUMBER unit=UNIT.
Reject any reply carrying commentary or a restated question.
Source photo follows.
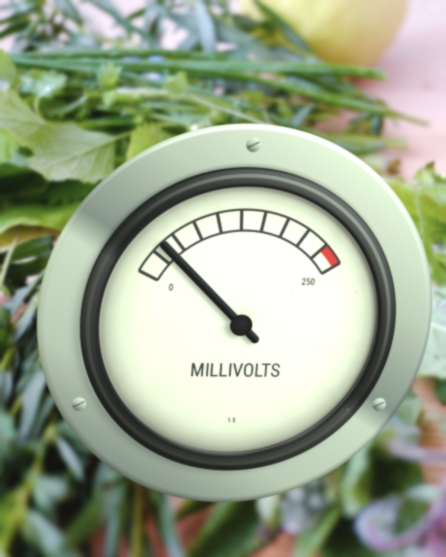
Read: value=37.5 unit=mV
